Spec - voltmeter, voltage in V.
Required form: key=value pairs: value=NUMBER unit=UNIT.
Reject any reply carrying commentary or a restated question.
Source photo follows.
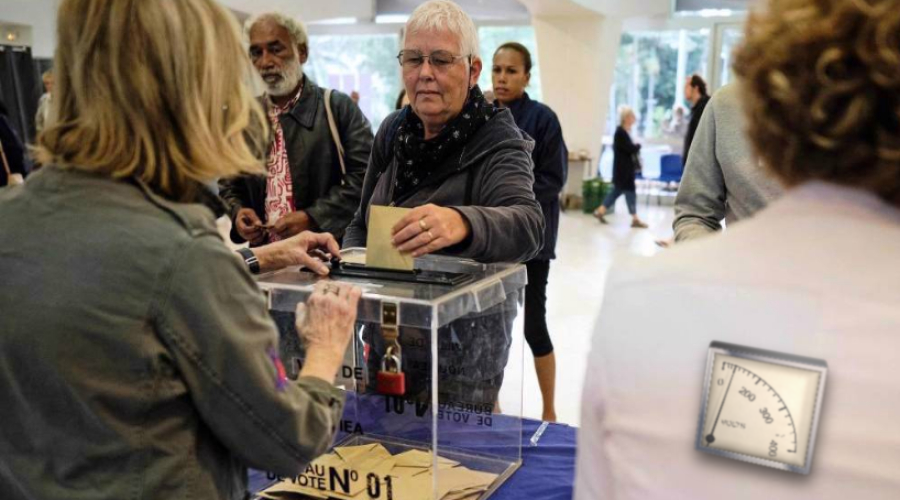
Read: value=100 unit=V
